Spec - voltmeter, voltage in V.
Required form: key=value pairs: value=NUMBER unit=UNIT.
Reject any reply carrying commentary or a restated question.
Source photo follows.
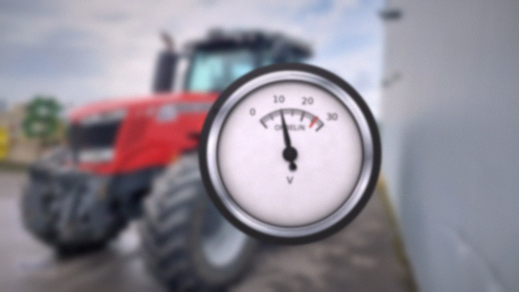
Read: value=10 unit=V
